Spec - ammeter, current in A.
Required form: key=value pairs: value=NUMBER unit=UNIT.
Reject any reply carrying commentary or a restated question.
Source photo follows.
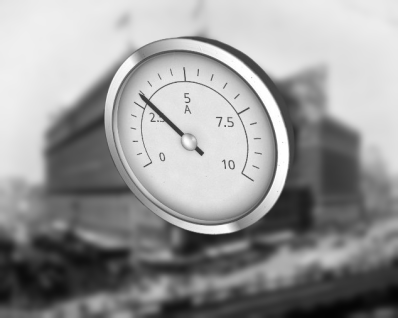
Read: value=3 unit=A
